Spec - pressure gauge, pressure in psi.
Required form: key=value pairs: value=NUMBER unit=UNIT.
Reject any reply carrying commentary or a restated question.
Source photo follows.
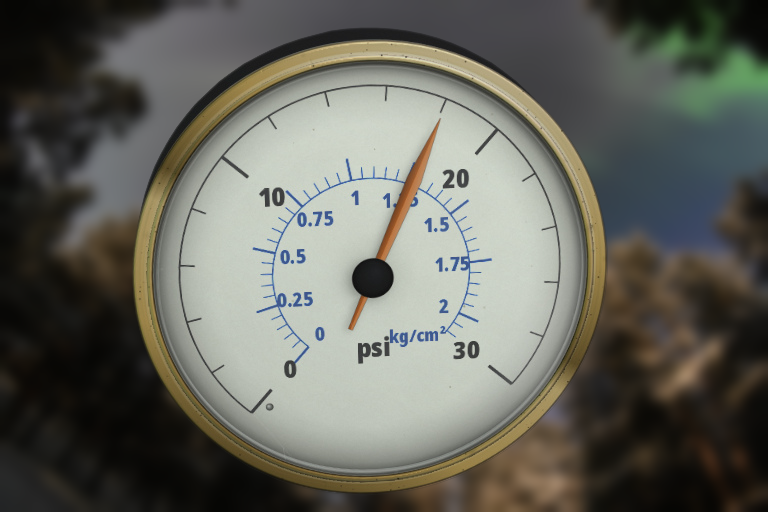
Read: value=18 unit=psi
